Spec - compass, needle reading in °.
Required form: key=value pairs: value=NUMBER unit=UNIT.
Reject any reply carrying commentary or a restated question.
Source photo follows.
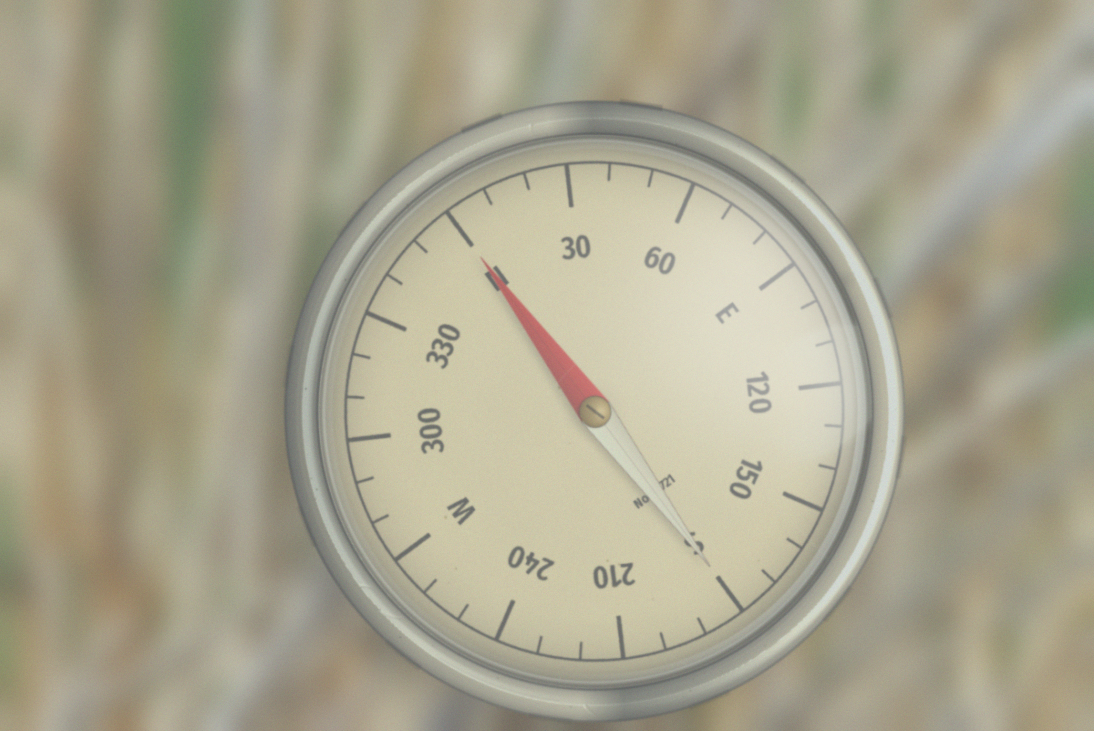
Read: value=0 unit=°
